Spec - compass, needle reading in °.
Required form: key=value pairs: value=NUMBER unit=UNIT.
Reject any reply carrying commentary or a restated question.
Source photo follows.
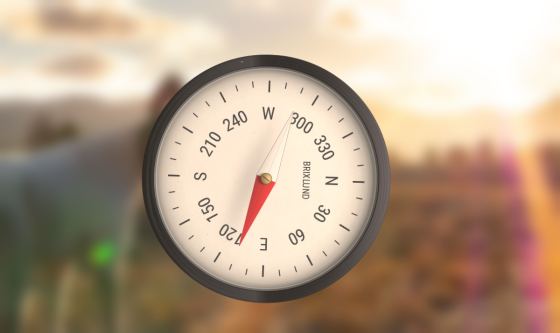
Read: value=110 unit=°
